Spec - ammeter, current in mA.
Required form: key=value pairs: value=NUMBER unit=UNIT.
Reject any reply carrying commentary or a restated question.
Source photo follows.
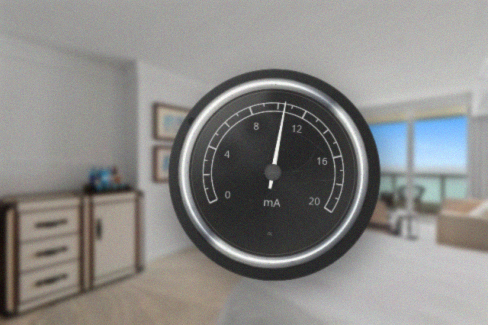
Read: value=10.5 unit=mA
